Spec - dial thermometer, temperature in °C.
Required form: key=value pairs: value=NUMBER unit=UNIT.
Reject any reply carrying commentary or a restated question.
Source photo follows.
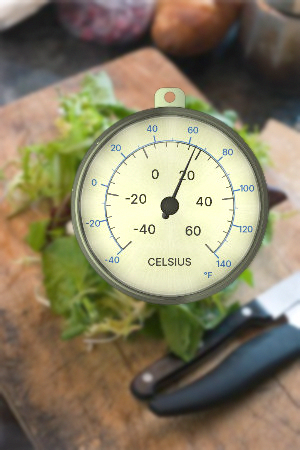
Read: value=18 unit=°C
